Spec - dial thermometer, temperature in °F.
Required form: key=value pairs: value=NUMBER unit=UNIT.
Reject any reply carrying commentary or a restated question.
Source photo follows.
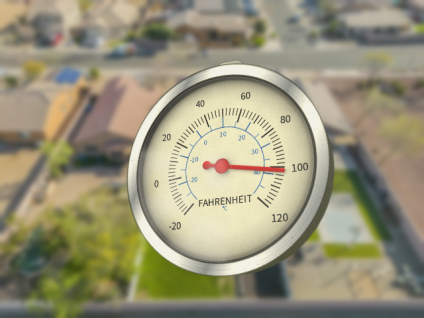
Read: value=102 unit=°F
